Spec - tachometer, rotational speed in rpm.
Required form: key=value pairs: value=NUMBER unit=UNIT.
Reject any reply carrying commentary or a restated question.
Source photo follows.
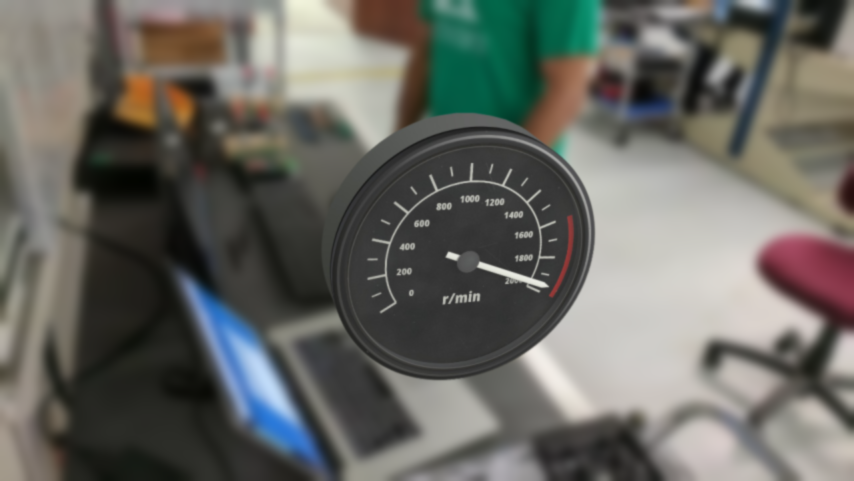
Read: value=1950 unit=rpm
